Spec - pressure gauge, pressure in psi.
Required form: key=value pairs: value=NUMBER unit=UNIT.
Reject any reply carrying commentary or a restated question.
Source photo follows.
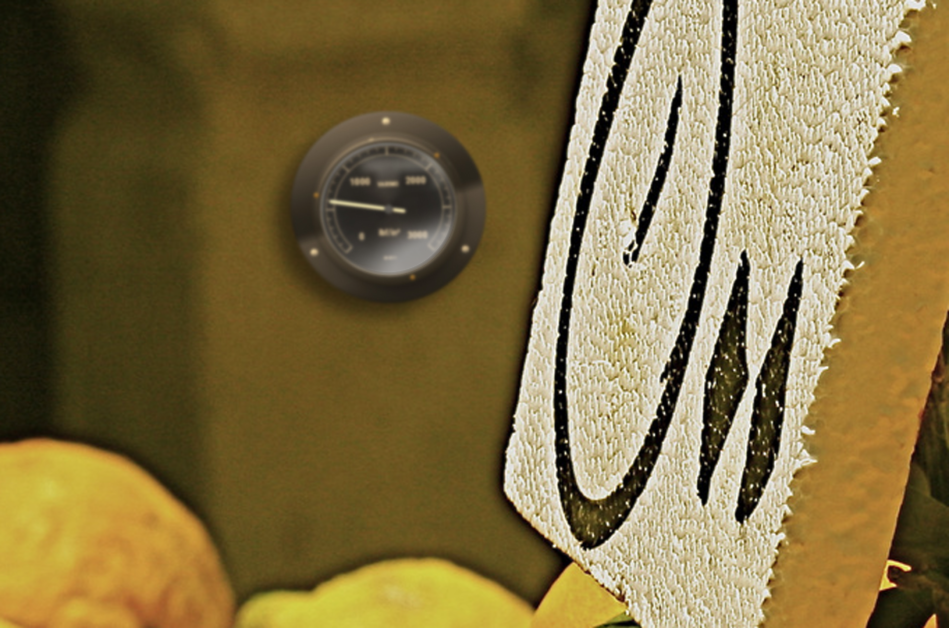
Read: value=600 unit=psi
